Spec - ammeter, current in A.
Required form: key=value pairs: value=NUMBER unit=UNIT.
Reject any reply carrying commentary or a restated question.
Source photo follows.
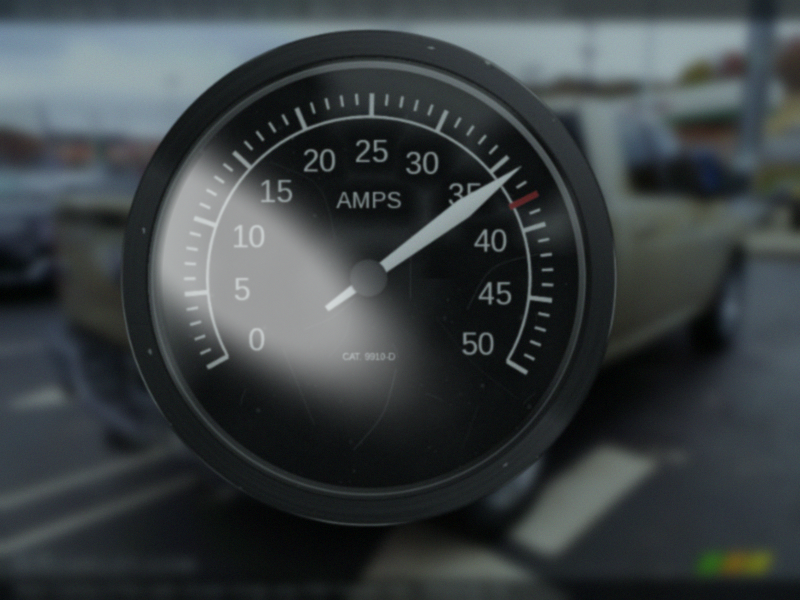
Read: value=36 unit=A
